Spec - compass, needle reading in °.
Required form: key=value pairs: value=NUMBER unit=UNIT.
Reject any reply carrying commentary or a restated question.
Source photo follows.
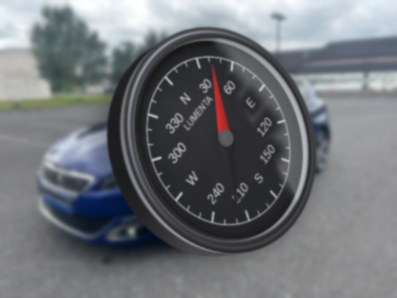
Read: value=40 unit=°
